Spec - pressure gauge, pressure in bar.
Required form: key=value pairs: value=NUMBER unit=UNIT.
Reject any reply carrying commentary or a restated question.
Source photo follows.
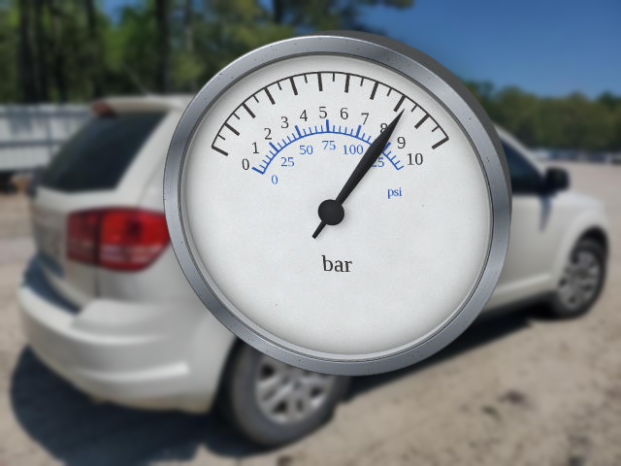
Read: value=8.25 unit=bar
